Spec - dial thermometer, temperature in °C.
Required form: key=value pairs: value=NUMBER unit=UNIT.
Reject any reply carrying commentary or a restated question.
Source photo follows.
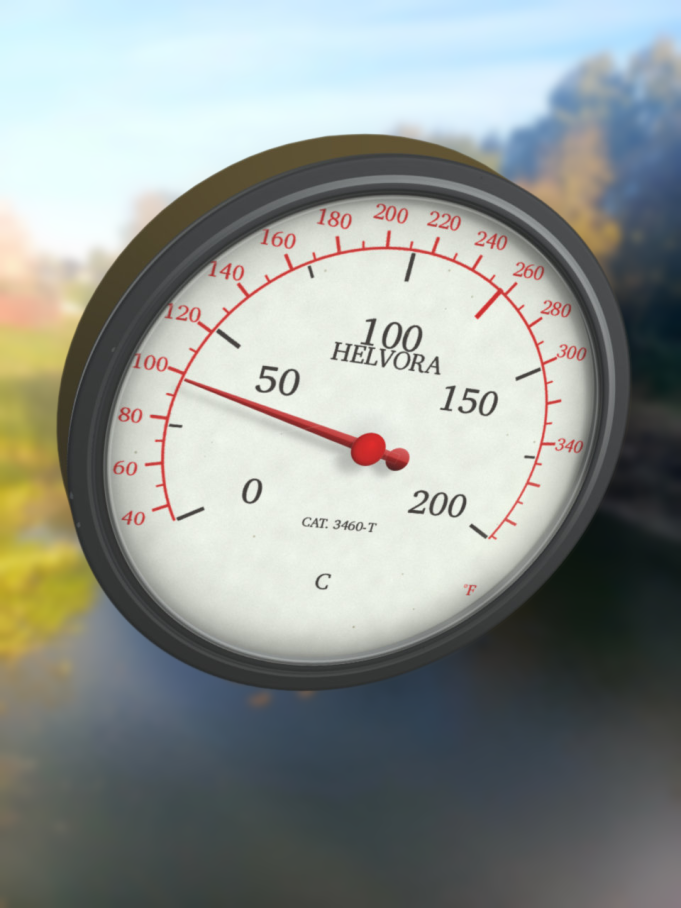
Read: value=37.5 unit=°C
